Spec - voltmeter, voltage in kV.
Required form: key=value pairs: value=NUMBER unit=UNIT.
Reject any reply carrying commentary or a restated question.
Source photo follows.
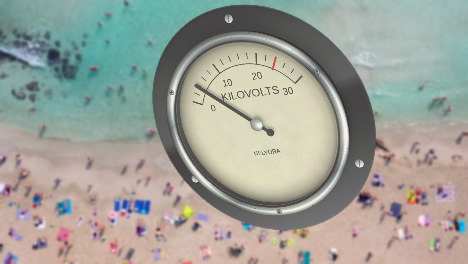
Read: value=4 unit=kV
